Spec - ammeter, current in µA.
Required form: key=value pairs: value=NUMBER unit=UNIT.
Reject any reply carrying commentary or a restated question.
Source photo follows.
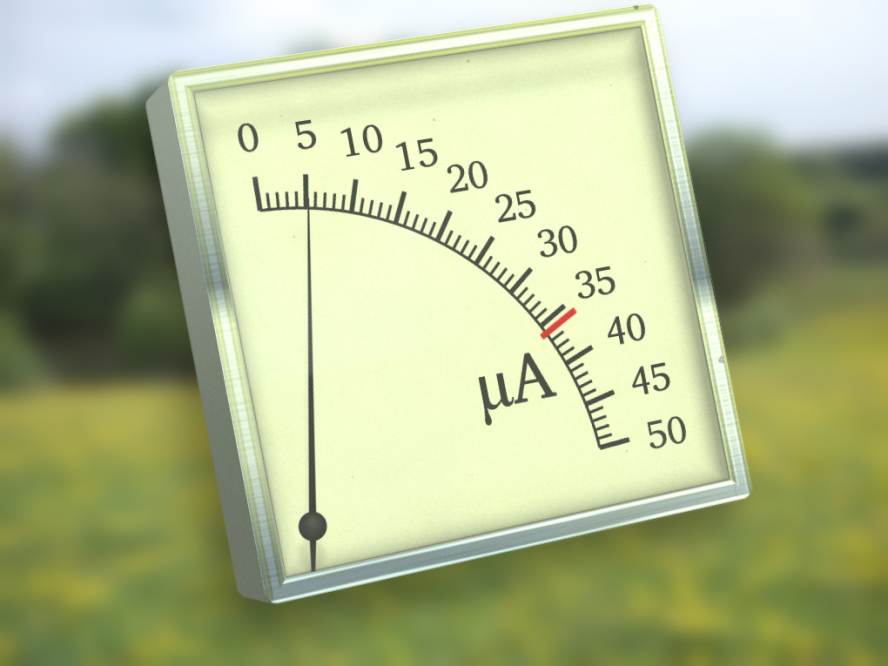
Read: value=5 unit=µA
